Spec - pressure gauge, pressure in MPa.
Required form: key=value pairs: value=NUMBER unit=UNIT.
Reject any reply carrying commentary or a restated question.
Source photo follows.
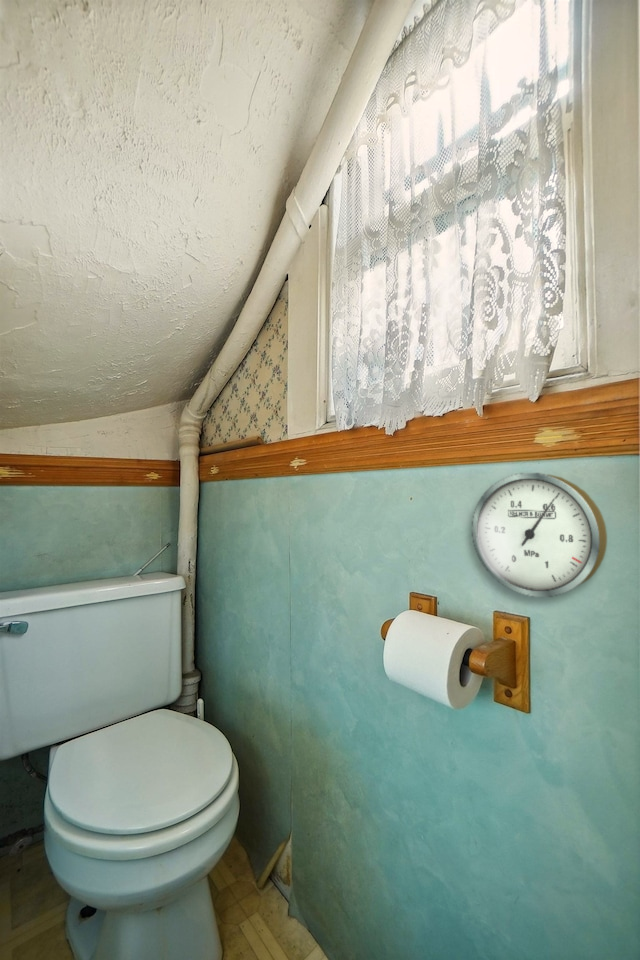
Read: value=0.6 unit=MPa
